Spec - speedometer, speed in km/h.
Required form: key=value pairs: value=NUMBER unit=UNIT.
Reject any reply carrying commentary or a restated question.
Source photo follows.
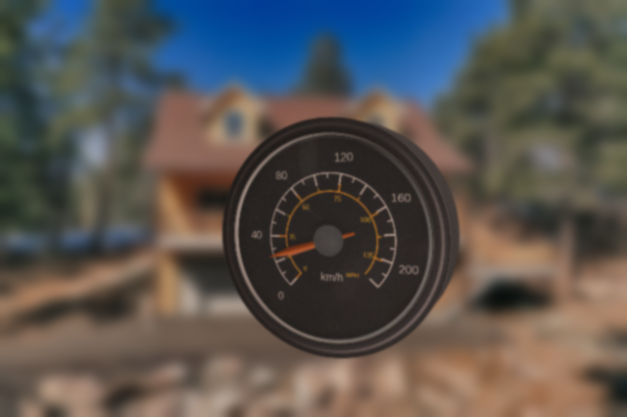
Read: value=25 unit=km/h
